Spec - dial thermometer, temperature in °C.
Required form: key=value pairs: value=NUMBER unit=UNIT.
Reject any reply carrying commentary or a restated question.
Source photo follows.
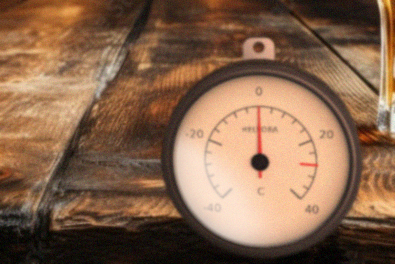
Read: value=0 unit=°C
